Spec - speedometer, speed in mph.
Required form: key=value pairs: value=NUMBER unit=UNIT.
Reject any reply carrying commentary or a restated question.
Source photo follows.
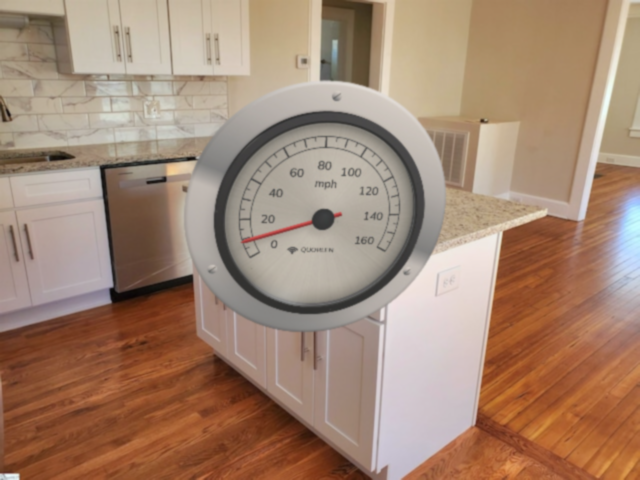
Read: value=10 unit=mph
